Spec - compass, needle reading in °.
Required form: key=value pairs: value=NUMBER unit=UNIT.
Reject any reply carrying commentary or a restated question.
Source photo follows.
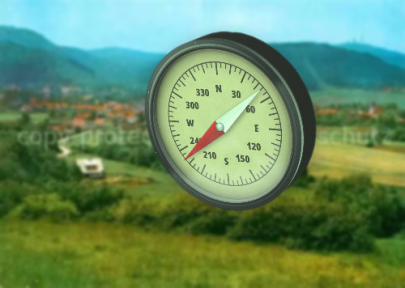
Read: value=230 unit=°
